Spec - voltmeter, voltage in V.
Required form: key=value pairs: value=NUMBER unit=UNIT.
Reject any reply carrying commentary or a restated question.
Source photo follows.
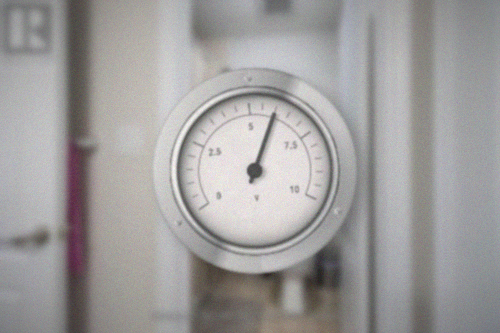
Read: value=6 unit=V
